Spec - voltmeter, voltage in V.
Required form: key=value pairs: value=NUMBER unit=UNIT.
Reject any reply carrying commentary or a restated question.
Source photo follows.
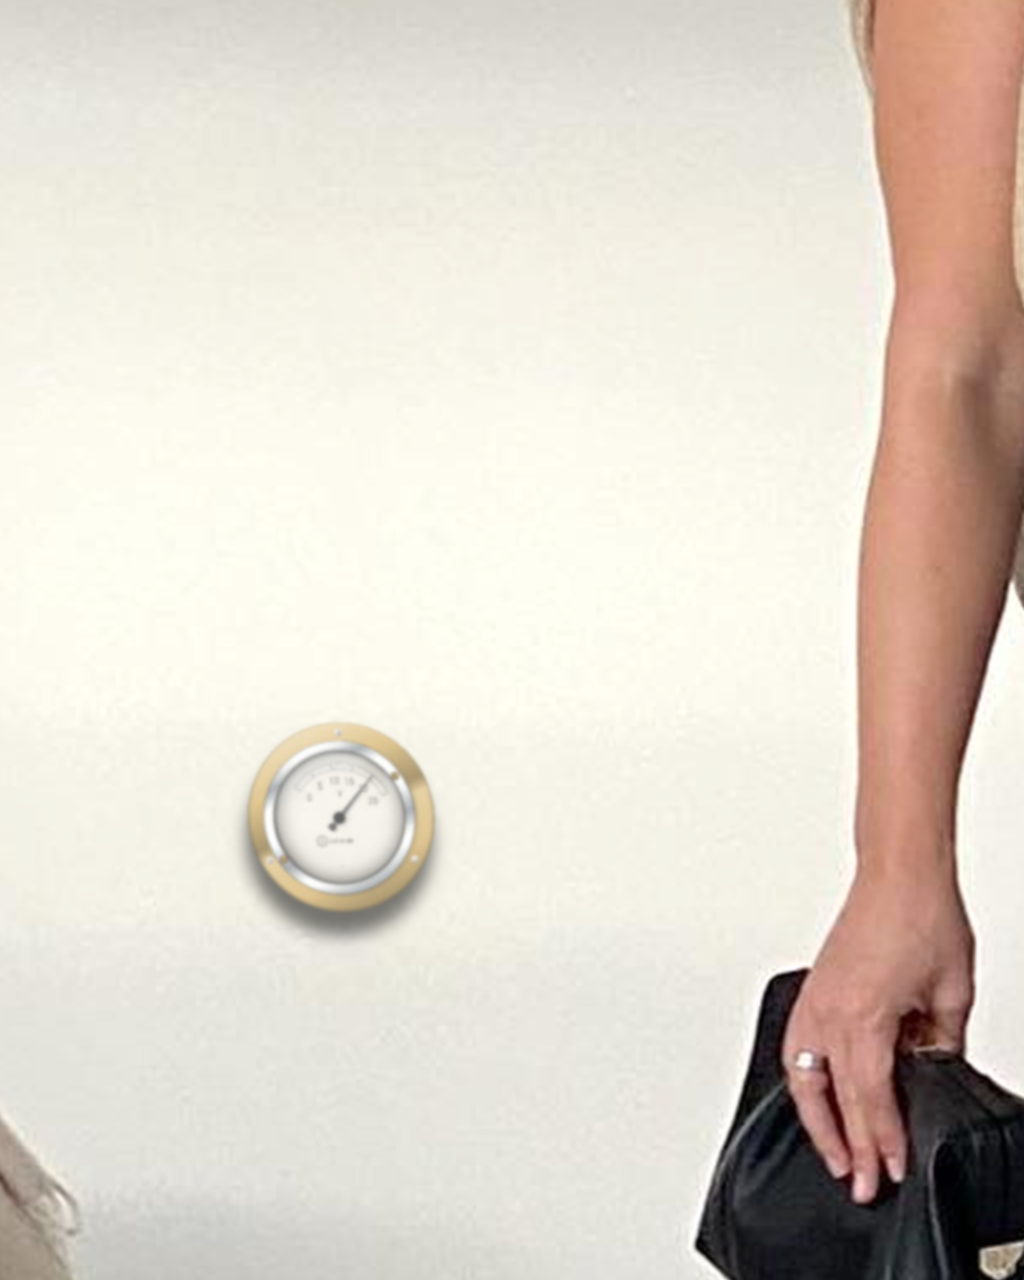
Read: value=20 unit=V
